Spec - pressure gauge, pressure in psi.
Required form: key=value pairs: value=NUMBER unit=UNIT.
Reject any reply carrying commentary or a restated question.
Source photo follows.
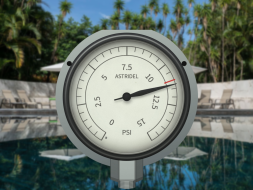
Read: value=11.25 unit=psi
